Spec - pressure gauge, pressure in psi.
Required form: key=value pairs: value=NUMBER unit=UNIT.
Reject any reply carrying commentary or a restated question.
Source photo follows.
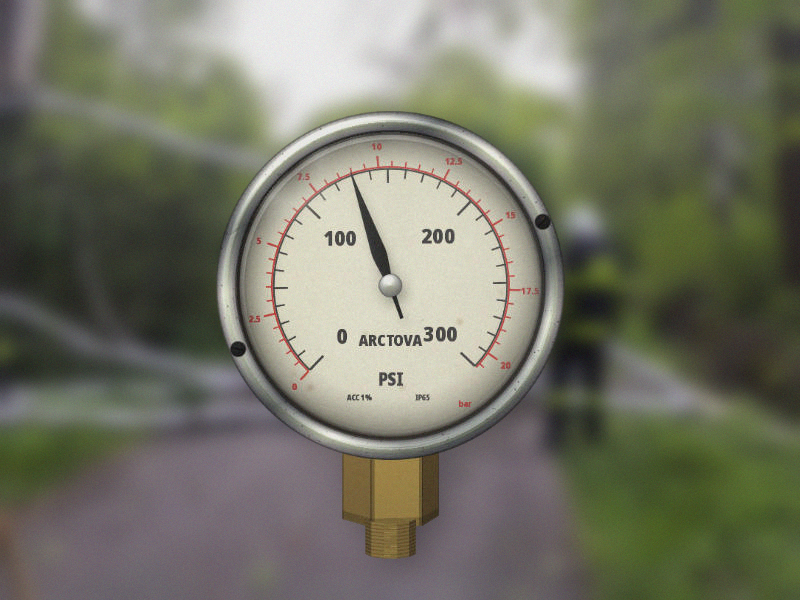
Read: value=130 unit=psi
